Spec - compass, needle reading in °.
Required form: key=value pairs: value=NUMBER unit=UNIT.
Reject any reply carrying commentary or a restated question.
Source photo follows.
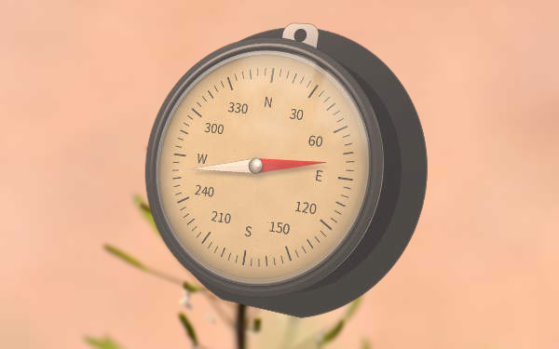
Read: value=80 unit=°
